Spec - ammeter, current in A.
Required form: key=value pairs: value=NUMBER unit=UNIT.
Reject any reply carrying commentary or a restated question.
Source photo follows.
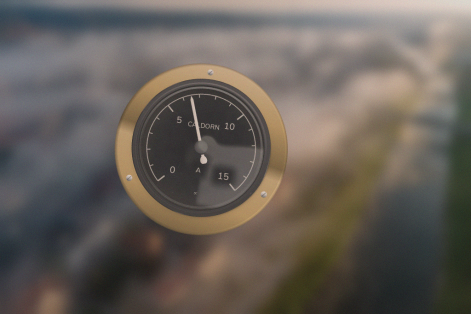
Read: value=6.5 unit=A
